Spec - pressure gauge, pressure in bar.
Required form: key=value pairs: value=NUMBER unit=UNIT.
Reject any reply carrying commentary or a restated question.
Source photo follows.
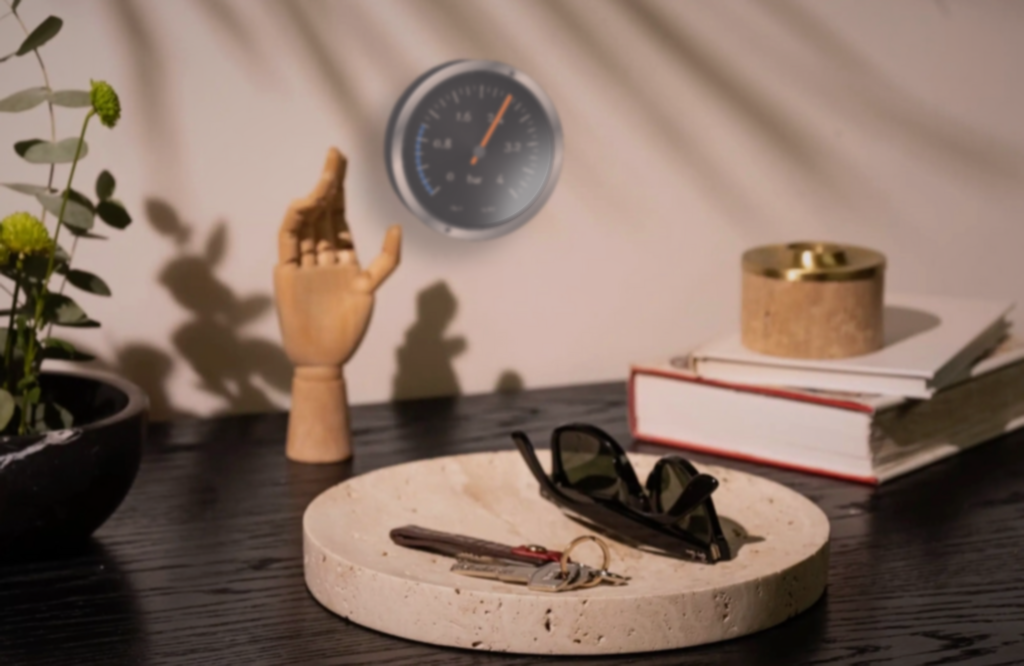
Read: value=2.4 unit=bar
